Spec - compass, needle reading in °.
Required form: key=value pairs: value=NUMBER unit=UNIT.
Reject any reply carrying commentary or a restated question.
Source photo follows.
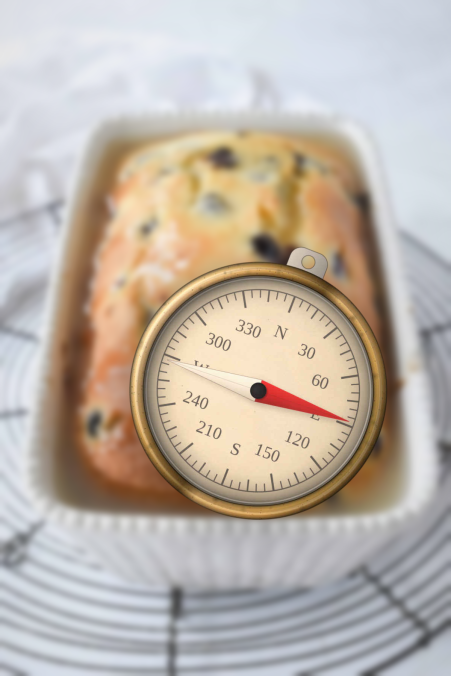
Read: value=87.5 unit=°
